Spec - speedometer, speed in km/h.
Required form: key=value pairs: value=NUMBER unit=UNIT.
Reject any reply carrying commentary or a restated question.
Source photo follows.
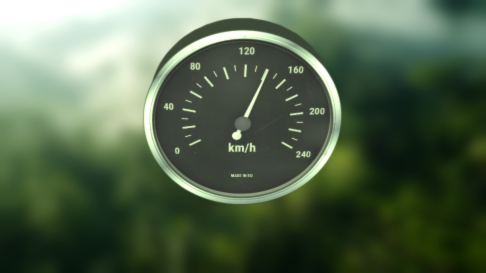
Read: value=140 unit=km/h
